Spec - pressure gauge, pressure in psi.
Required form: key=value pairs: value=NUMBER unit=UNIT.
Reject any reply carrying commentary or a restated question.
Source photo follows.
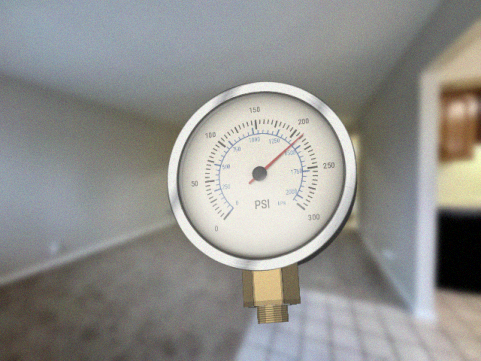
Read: value=210 unit=psi
